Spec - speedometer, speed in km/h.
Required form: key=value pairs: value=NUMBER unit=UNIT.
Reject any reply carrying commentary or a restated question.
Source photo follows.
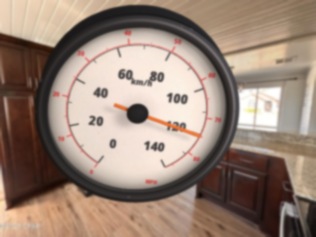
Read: value=120 unit=km/h
